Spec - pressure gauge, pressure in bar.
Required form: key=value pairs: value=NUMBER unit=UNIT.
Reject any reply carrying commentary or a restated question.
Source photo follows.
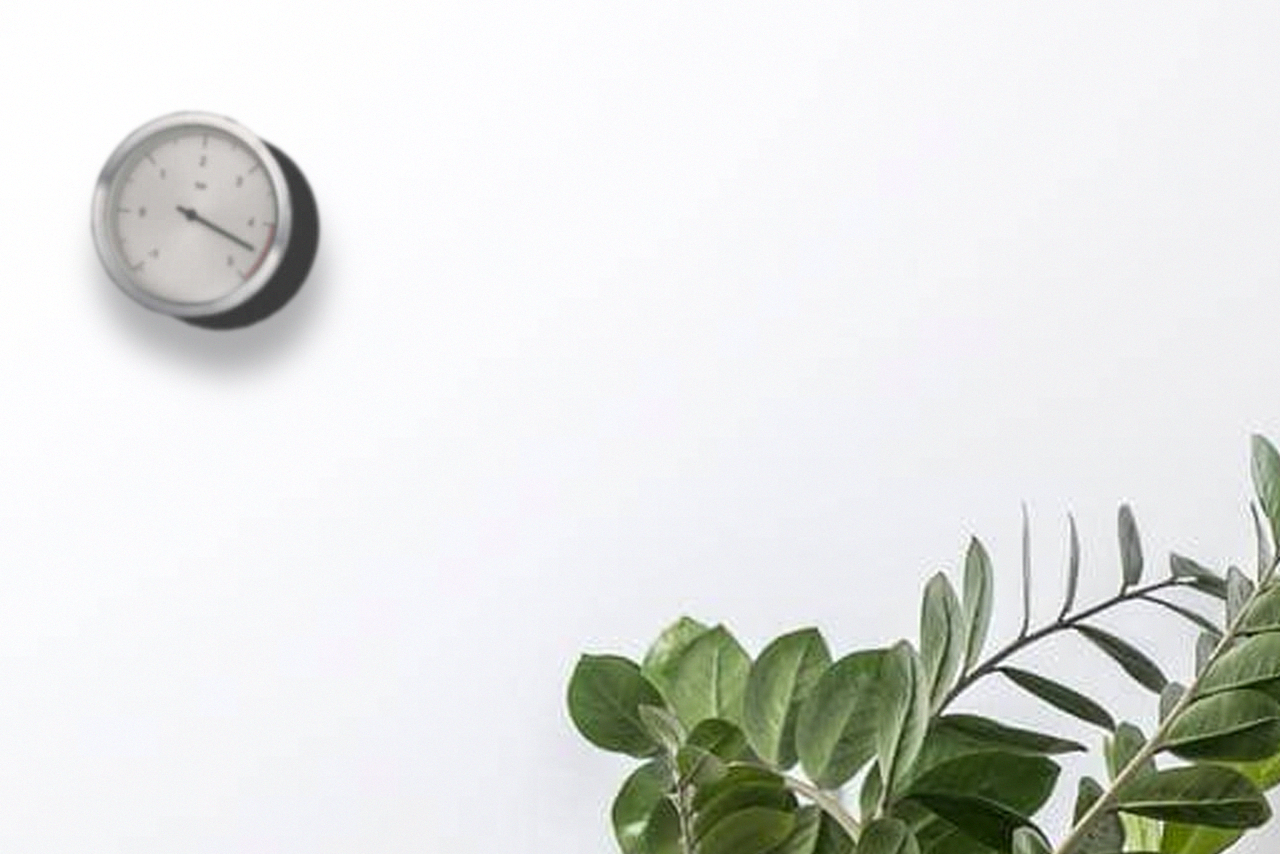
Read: value=4.5 unit=bar
